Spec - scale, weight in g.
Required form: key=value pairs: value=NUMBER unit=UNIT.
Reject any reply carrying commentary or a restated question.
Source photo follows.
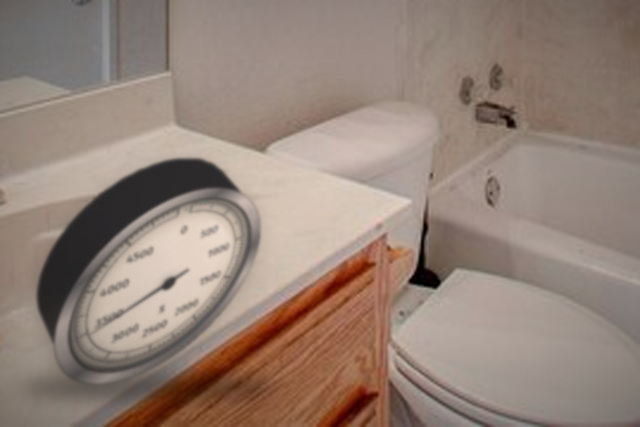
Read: value=3500 unit=g
